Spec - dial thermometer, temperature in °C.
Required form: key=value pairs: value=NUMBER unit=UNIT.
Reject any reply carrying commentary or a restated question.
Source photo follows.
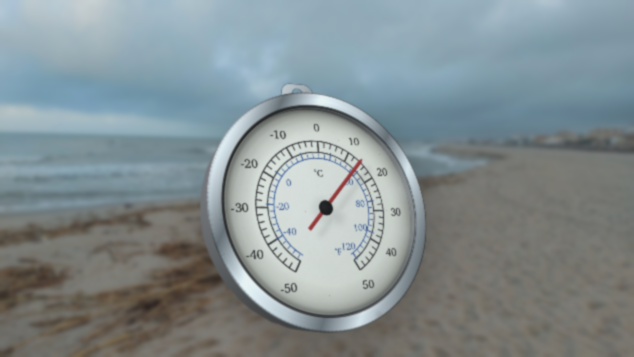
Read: value=14 unit=°C
